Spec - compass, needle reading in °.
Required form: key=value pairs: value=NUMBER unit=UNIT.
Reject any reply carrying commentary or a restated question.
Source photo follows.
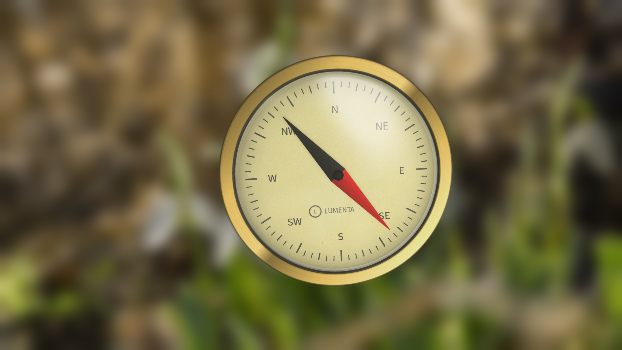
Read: value=140 unit=°
